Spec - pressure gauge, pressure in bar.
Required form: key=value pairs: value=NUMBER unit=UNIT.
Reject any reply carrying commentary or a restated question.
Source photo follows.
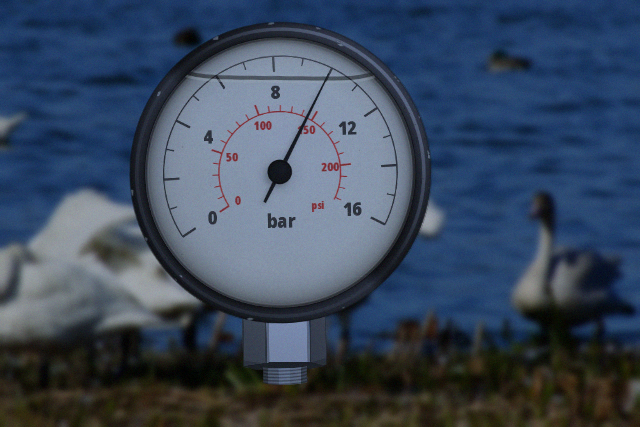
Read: value=10 unit=bar
